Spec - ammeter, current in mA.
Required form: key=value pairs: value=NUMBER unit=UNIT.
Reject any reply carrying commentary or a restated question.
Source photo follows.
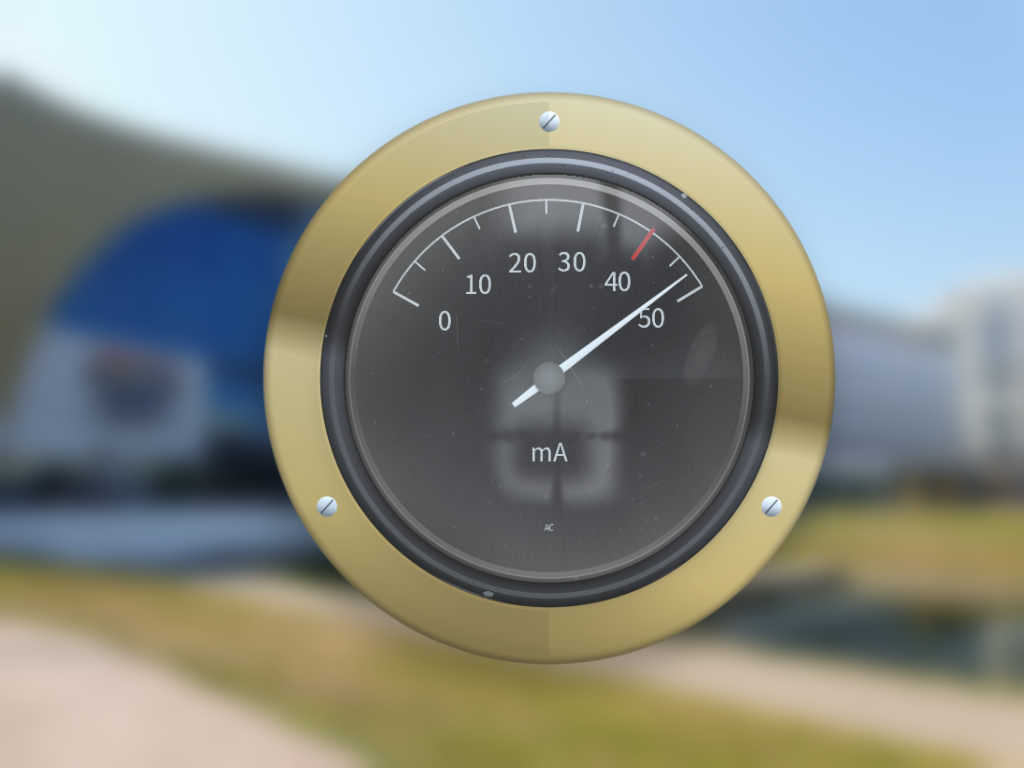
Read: value=47.5 unit=mA
